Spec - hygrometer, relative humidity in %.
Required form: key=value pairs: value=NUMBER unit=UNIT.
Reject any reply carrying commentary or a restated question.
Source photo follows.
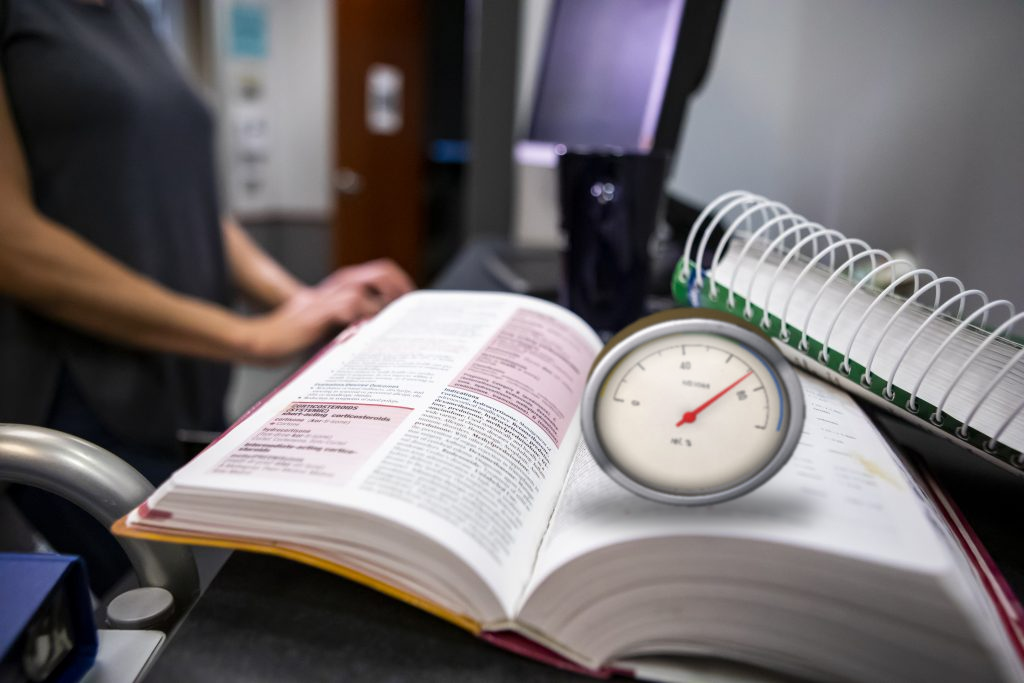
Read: value=70 unit=%
